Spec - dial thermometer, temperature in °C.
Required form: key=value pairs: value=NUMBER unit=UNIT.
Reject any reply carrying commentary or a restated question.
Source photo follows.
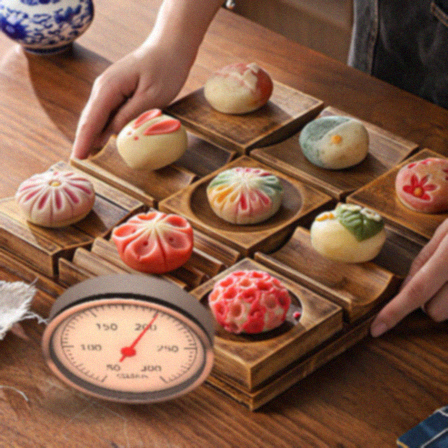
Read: value=200 unit=°C
